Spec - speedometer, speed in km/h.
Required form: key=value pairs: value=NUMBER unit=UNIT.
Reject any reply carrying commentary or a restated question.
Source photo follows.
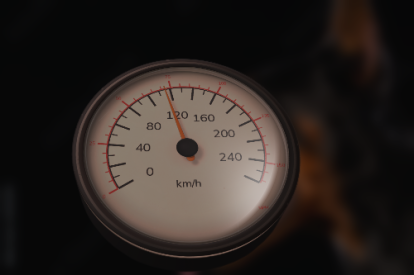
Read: value=115 unit=km/h
